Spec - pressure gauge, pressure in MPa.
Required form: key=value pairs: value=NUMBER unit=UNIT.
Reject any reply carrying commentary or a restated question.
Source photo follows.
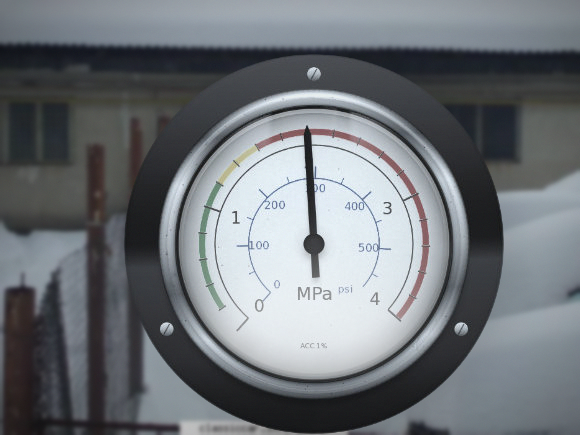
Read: value=2 unit=MPa
